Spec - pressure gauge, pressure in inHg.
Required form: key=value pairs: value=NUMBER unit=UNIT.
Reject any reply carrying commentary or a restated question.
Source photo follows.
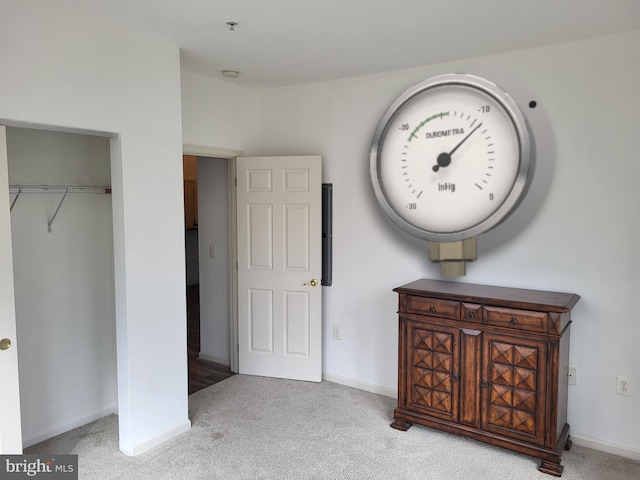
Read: value=-9 unit=inHg
